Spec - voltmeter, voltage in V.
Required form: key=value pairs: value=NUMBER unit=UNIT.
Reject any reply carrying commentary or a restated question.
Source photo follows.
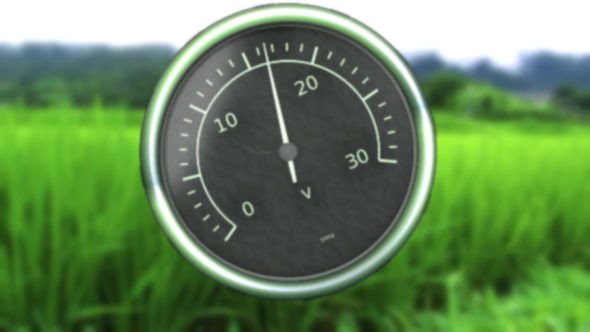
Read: value=16.5 unit=V
